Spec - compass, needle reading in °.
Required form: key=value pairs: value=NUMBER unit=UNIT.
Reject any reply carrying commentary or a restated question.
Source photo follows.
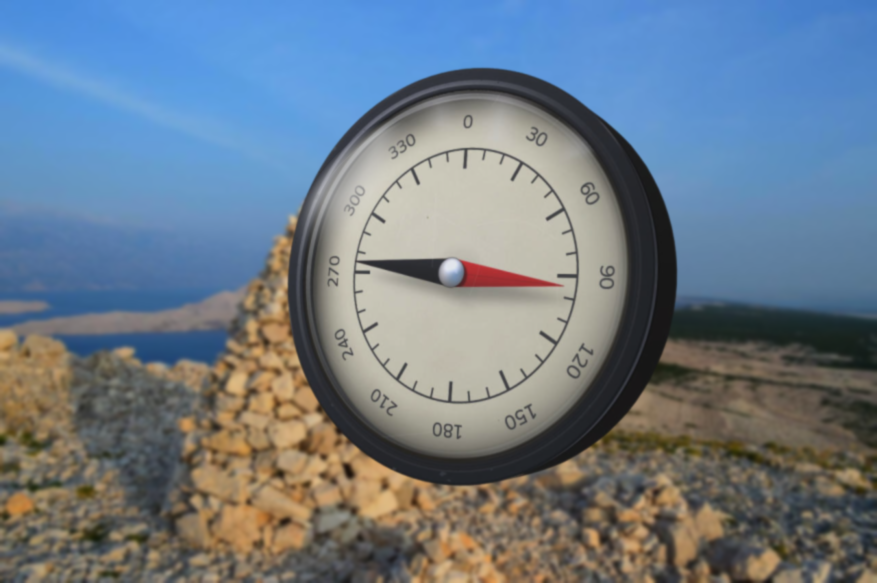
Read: value=95 unit=°
